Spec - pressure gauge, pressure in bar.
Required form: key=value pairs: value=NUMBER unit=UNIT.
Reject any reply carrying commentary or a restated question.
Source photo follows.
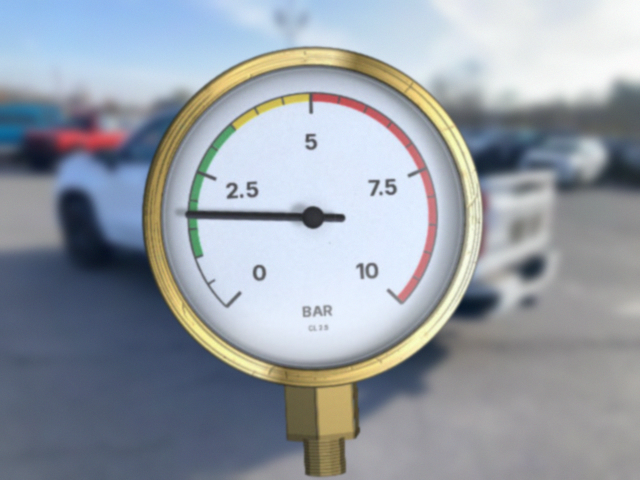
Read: value=1.75 unit=bar
